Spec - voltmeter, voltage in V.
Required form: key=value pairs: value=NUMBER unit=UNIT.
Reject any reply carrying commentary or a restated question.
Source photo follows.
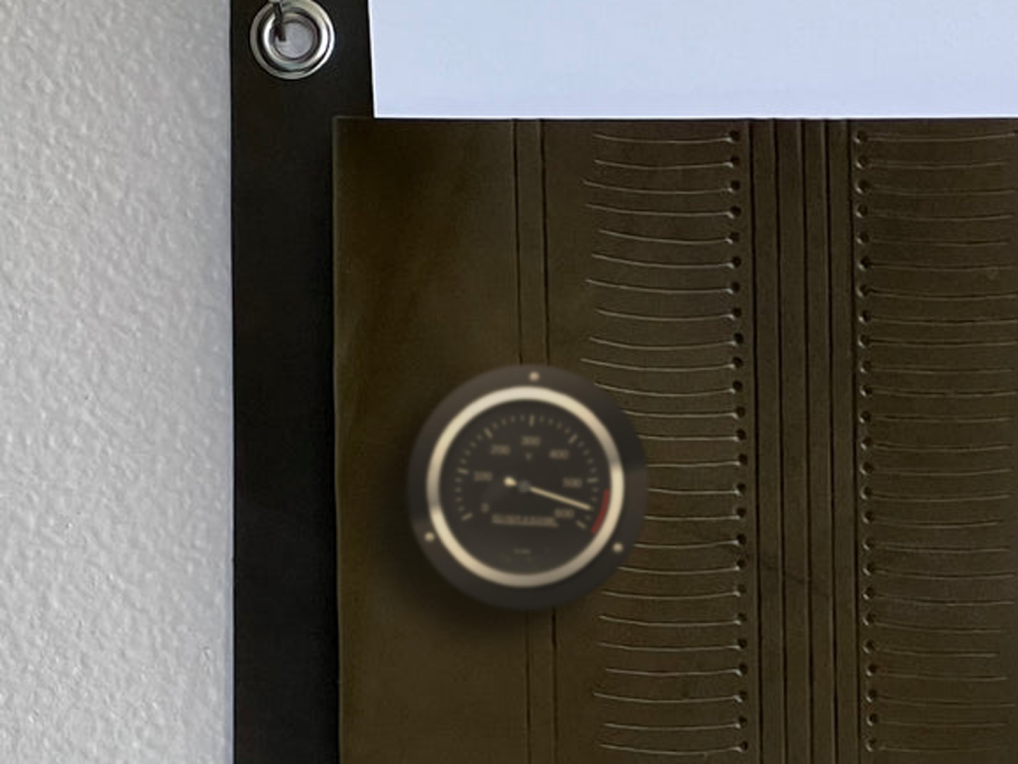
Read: value=560 unit=V
